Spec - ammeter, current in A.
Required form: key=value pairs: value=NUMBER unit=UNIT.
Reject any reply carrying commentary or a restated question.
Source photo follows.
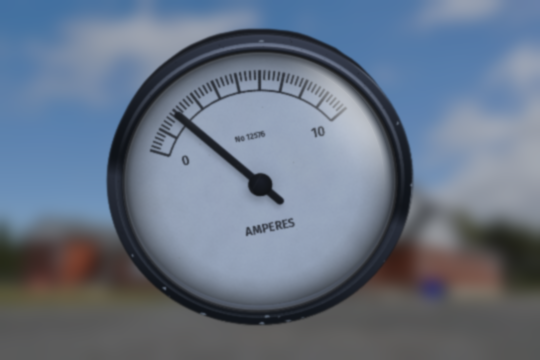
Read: value=2 unit=A
